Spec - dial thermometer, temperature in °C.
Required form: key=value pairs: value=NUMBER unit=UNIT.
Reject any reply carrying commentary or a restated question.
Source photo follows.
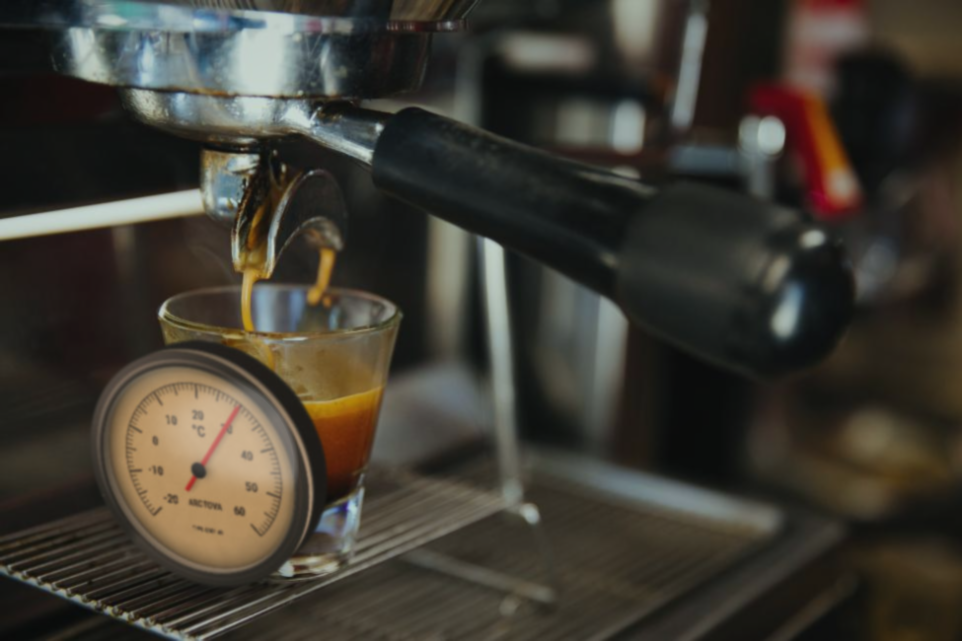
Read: value=30 unit=°C
